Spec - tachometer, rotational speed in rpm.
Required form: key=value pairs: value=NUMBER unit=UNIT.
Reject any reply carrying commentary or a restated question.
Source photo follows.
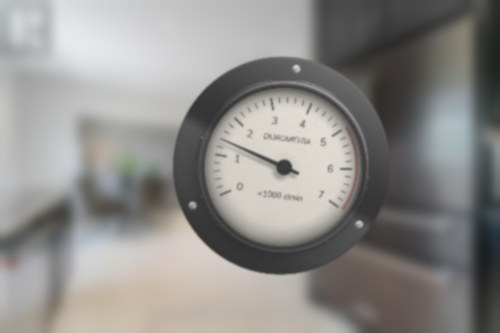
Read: value=1400 unit=rpm
